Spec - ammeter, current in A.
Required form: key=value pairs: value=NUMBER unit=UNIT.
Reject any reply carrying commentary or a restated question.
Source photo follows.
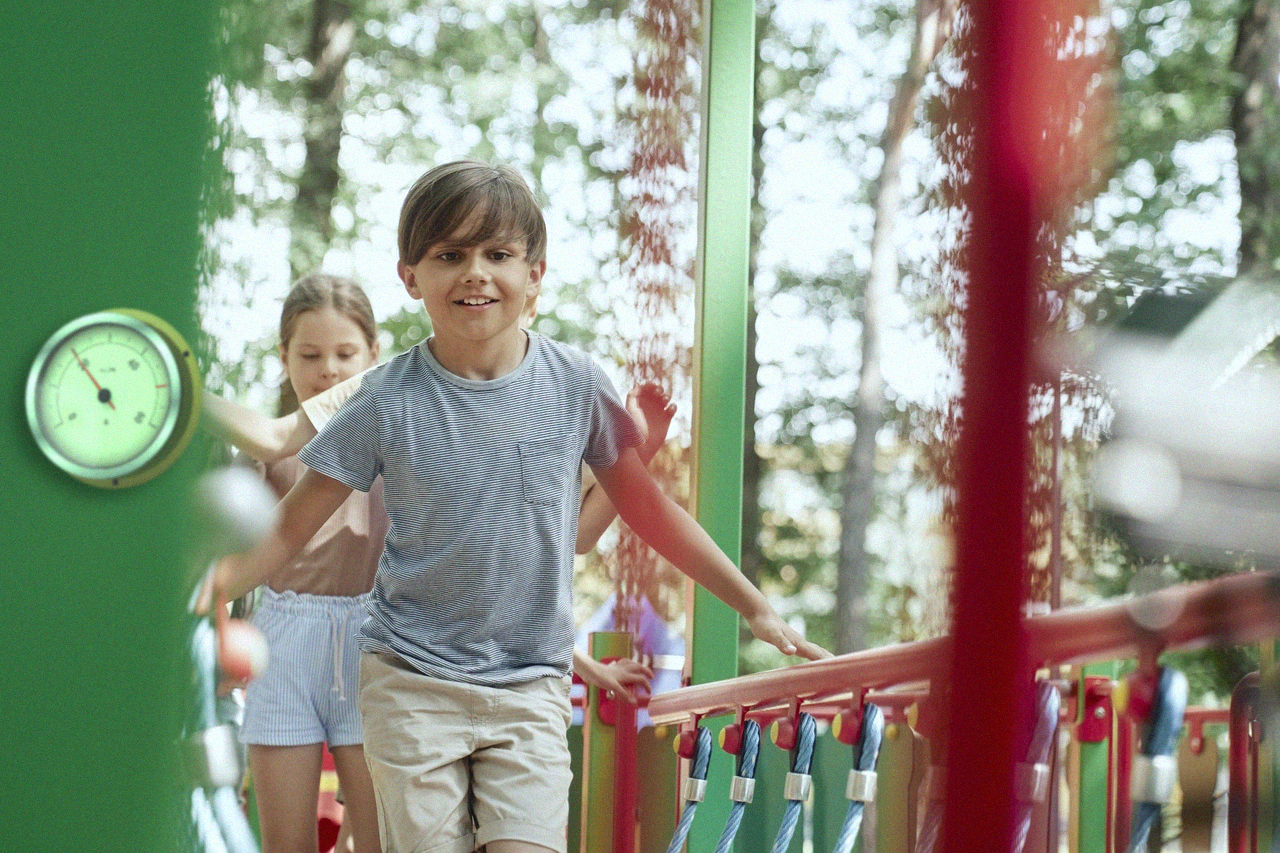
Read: value=20 unit=A
